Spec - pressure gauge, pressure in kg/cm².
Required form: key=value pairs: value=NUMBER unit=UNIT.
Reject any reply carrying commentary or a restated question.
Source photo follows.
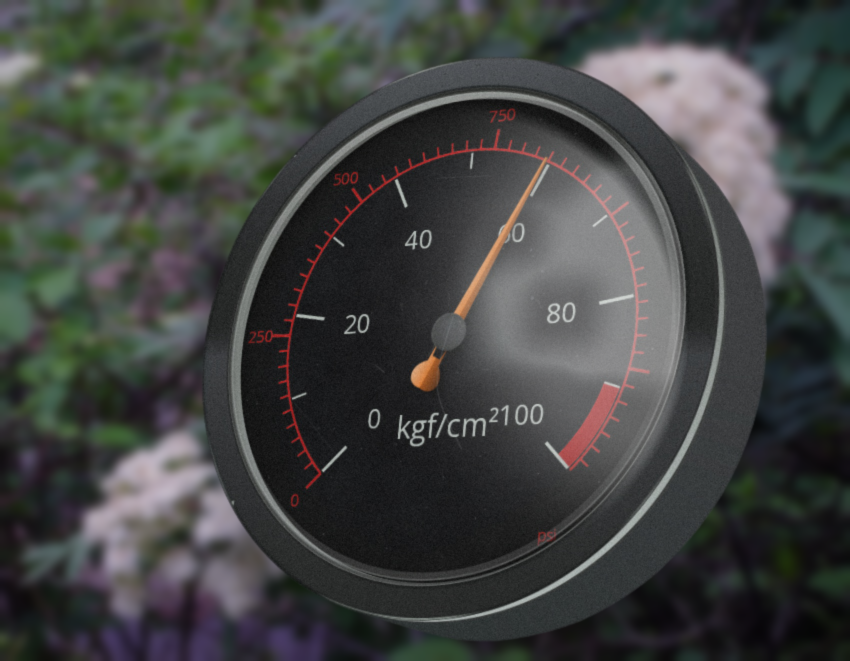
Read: value=60 unit=kg/cm²
